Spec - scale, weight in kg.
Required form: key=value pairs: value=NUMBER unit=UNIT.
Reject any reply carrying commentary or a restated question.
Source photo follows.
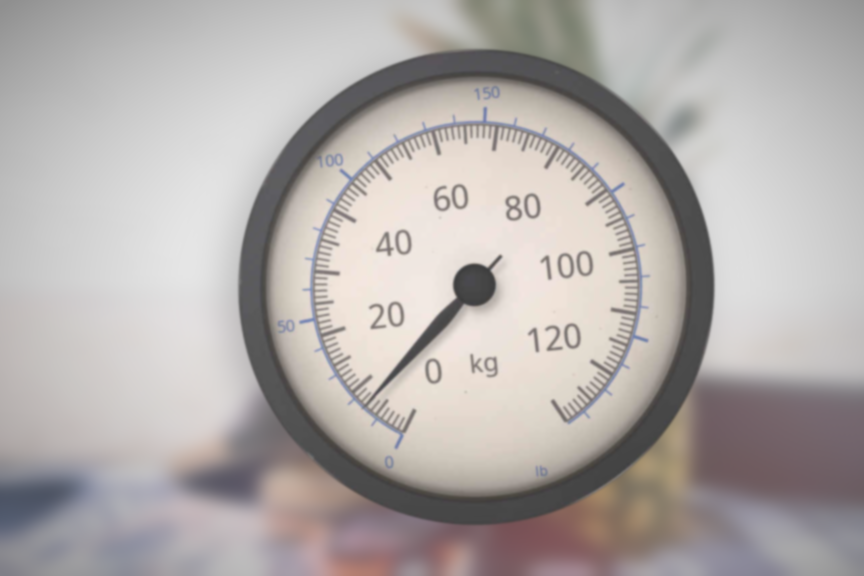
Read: value=7 unit=kg
